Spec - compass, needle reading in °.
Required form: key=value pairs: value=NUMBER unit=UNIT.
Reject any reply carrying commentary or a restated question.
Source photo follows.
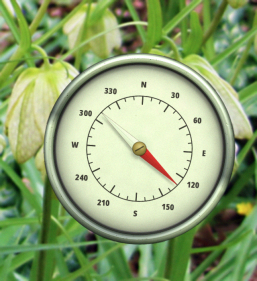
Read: value=130 unit=°
